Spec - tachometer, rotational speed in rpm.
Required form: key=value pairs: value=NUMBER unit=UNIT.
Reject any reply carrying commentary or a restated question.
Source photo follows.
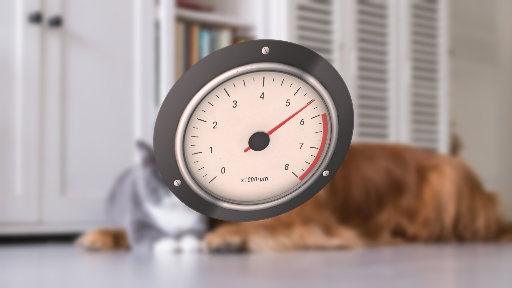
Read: value=5500 unit=rpm
